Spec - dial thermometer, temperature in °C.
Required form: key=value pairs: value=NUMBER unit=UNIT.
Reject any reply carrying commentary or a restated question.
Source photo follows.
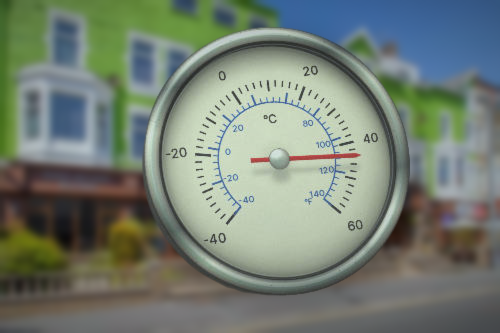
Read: value=44 unit=°C
